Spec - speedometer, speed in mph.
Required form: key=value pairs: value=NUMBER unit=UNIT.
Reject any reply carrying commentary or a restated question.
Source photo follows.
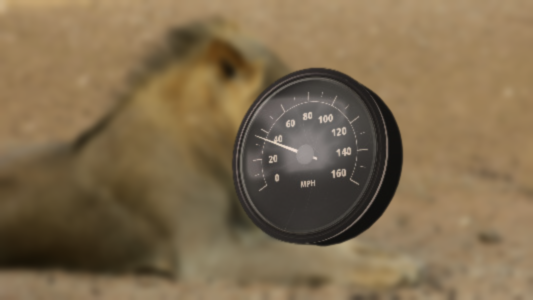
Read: value=35 unit=mph
